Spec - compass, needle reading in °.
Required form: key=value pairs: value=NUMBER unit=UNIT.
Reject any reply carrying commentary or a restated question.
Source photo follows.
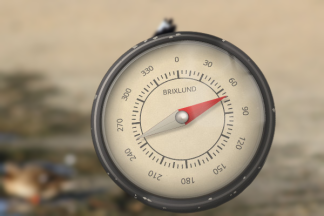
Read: value=70 unit=°
